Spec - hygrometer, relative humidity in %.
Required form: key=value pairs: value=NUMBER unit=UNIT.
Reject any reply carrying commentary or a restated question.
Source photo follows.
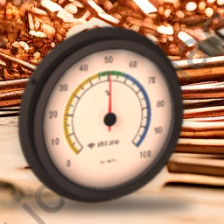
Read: value=50 unit=%
